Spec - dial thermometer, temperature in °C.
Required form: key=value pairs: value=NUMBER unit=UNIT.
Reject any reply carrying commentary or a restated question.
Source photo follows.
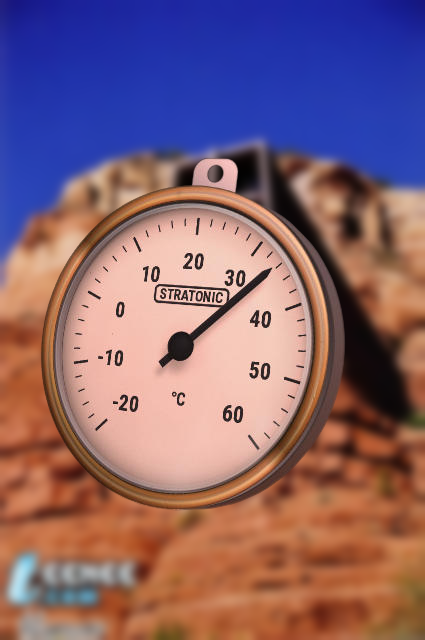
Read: value=34 unit=°C
